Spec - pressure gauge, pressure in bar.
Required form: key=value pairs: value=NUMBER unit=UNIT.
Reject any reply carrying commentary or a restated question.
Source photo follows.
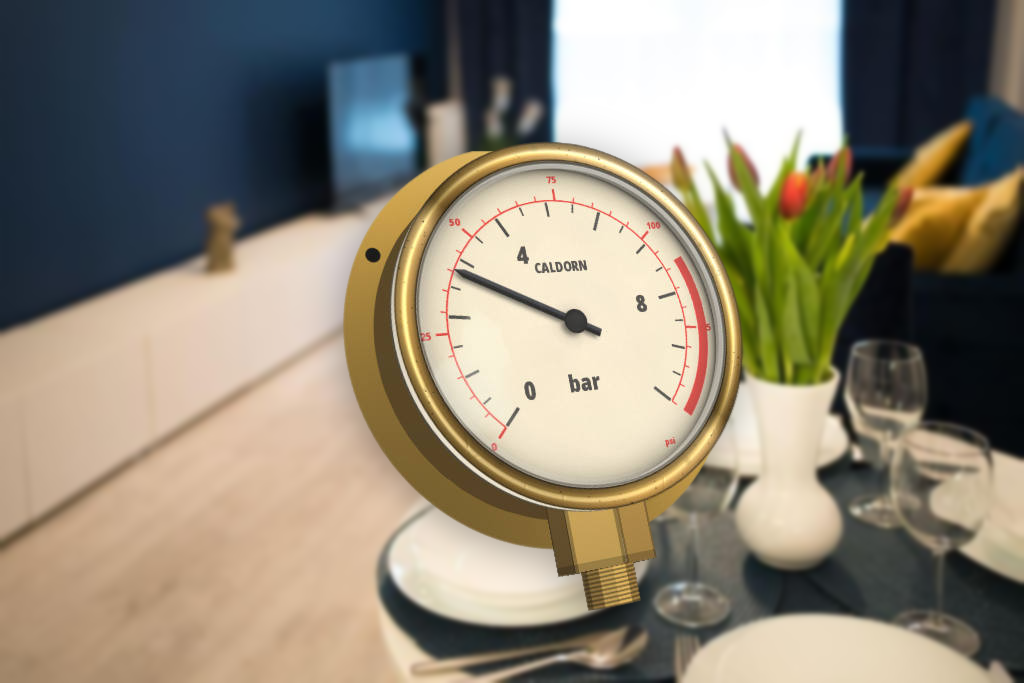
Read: value=2.75 unit=bar
